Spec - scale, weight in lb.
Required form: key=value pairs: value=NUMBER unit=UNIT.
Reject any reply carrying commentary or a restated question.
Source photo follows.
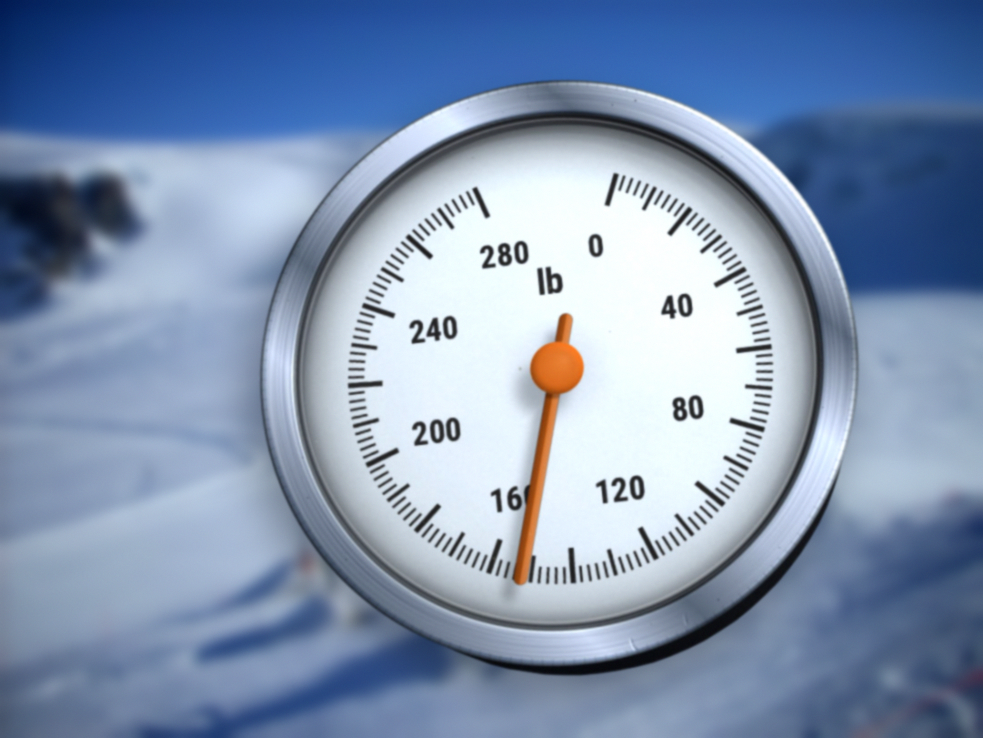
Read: value=152 unit=lb
